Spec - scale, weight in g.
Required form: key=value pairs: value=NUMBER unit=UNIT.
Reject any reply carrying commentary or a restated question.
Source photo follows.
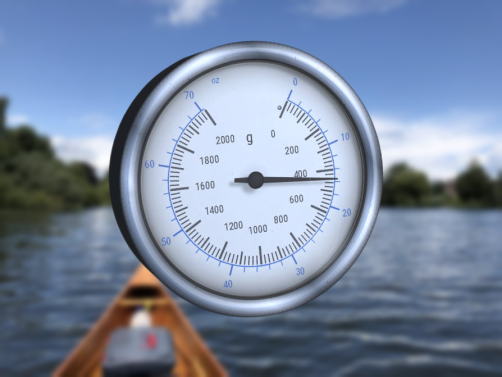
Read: value=440 unit=g
